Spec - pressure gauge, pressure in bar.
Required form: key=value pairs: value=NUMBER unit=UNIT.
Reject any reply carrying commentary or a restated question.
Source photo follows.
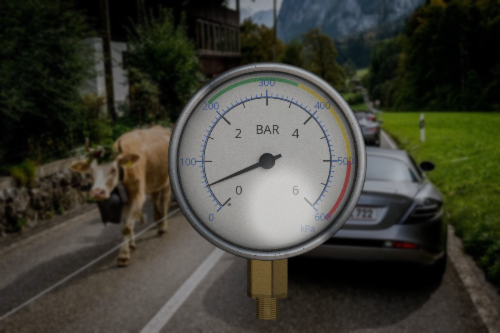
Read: value=0.5 unit=bar
